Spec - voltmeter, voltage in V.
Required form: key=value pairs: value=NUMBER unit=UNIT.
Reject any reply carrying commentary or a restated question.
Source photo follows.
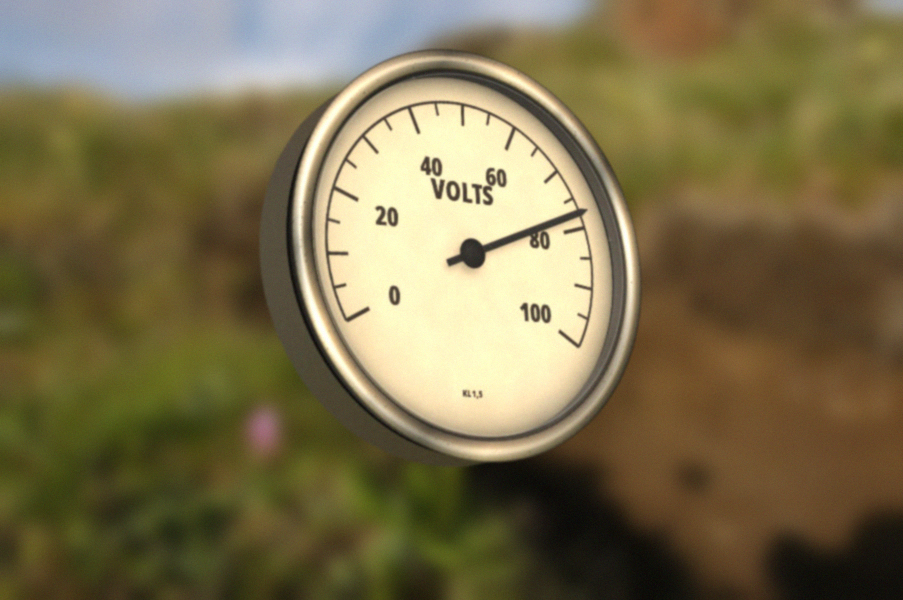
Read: value=77.5 unit=V
